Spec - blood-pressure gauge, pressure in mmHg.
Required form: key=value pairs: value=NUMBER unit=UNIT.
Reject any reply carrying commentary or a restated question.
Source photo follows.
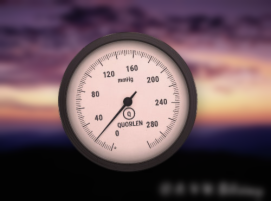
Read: value=20 unit=mmHg
